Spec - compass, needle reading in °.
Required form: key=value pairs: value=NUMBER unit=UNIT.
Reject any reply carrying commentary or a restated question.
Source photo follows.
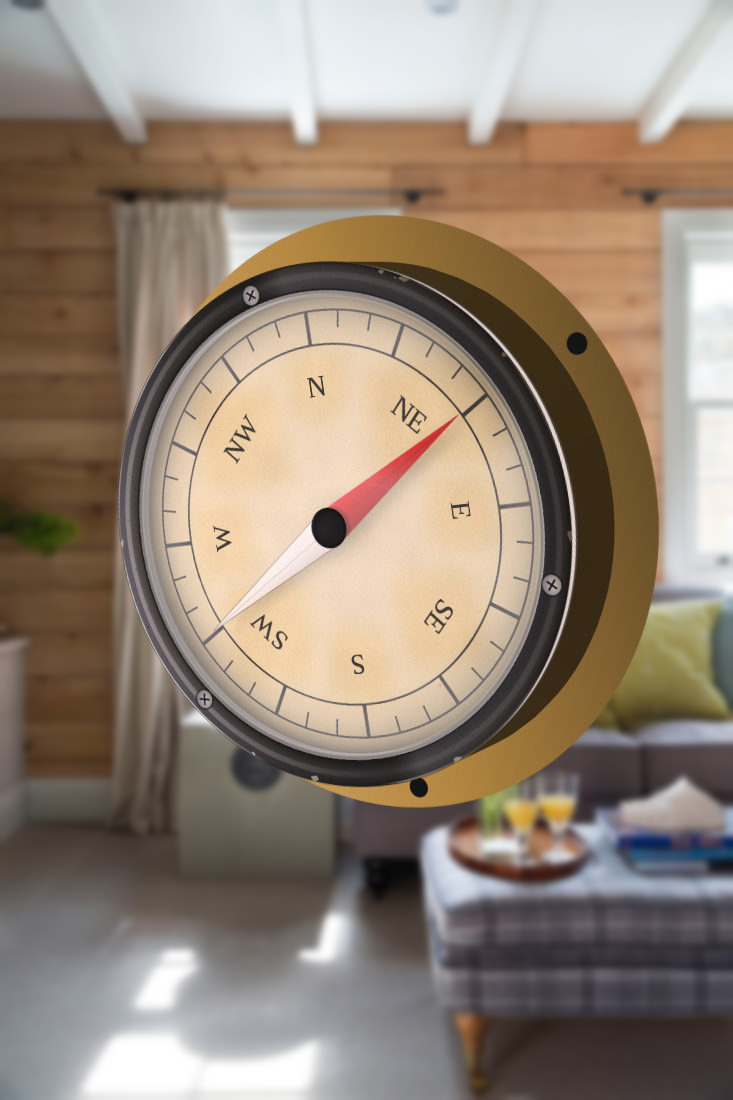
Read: value=60 unit=°
